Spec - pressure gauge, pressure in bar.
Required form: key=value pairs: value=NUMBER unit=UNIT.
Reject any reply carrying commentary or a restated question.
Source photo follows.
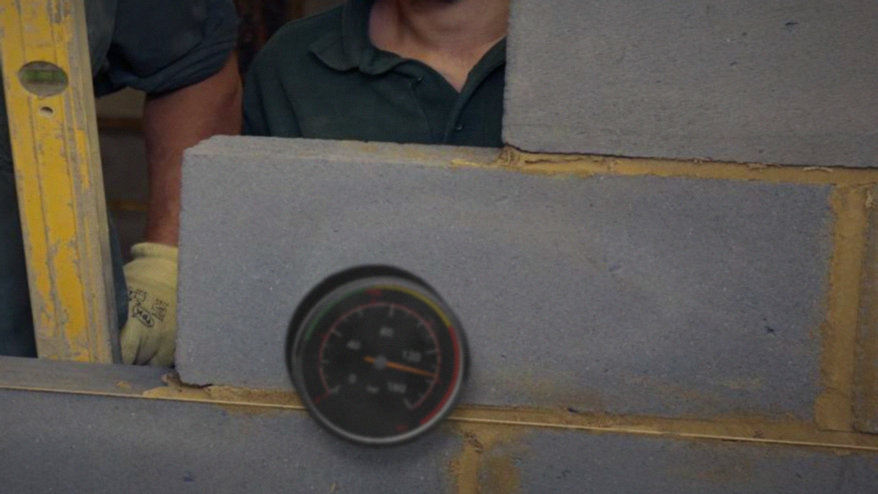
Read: value=135 unit=bar
